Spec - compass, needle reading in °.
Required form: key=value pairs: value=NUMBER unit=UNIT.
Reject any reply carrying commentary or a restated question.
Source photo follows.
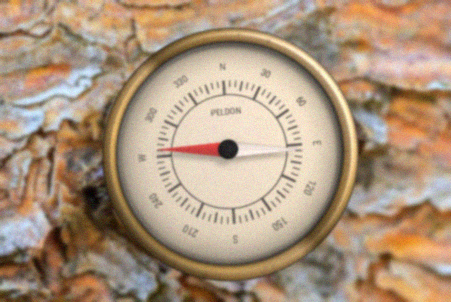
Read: value=275 unit=°
